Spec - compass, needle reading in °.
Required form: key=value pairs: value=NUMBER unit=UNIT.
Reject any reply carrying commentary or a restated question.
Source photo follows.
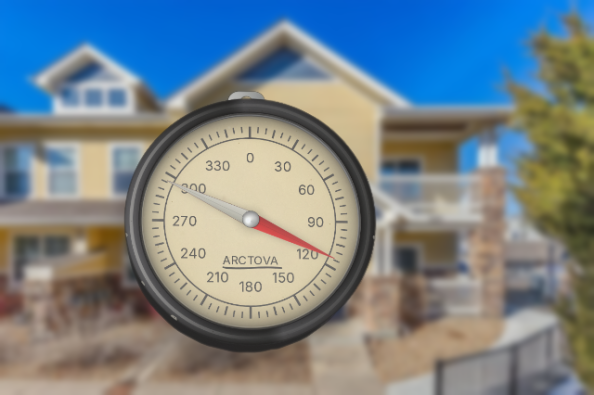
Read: value=115 unit=°
